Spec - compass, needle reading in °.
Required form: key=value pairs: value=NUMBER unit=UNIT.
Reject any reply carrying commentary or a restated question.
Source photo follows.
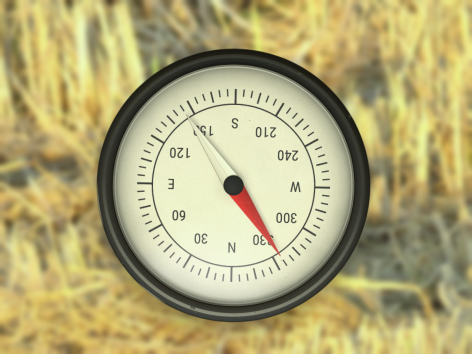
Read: value=325 unit=°
